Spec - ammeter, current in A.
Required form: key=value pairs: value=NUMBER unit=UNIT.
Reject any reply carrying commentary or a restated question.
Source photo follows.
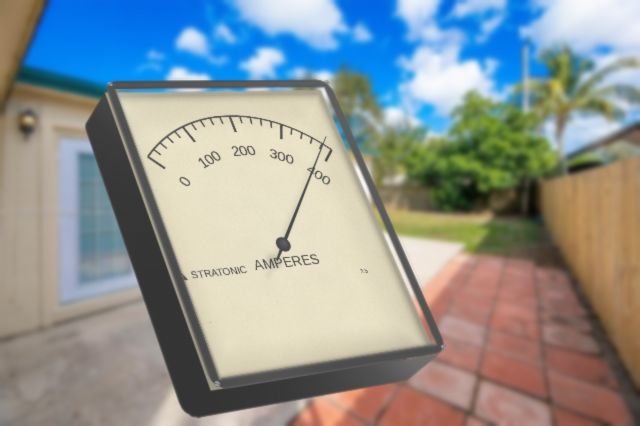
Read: value=380 unit=A
